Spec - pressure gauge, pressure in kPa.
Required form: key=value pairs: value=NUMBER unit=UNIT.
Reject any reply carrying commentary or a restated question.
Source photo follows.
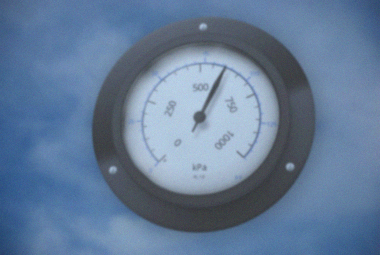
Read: value=600 unit=kPa
